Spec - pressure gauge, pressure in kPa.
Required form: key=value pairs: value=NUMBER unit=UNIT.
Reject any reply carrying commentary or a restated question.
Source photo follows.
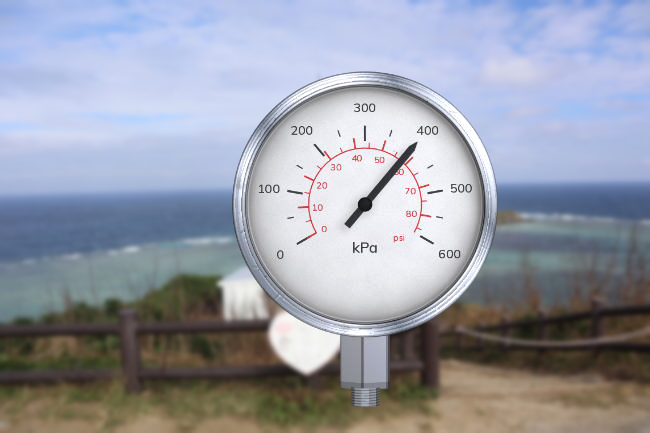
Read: value=400 unit=kPa
